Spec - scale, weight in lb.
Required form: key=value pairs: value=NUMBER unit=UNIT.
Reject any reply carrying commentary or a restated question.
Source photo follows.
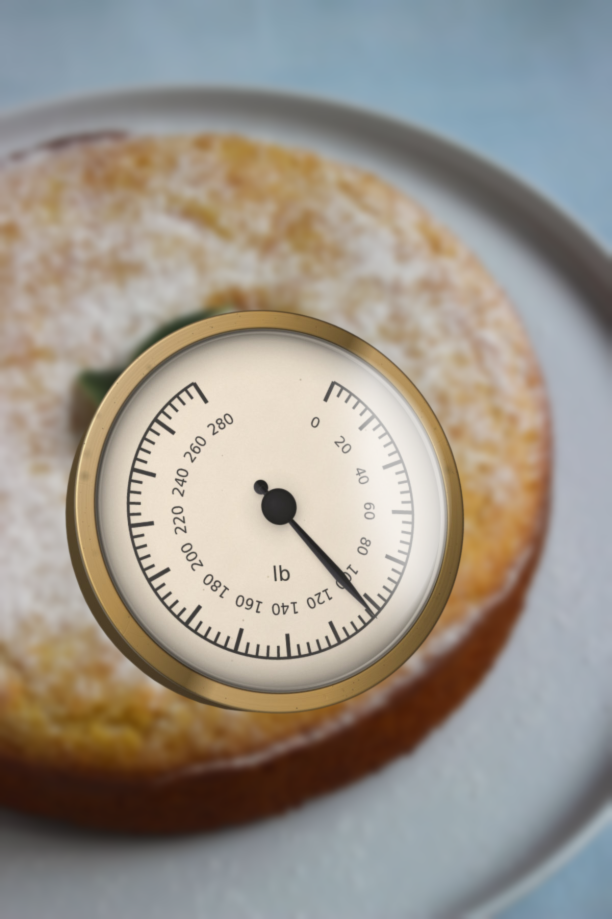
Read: value=104 unit=lb
